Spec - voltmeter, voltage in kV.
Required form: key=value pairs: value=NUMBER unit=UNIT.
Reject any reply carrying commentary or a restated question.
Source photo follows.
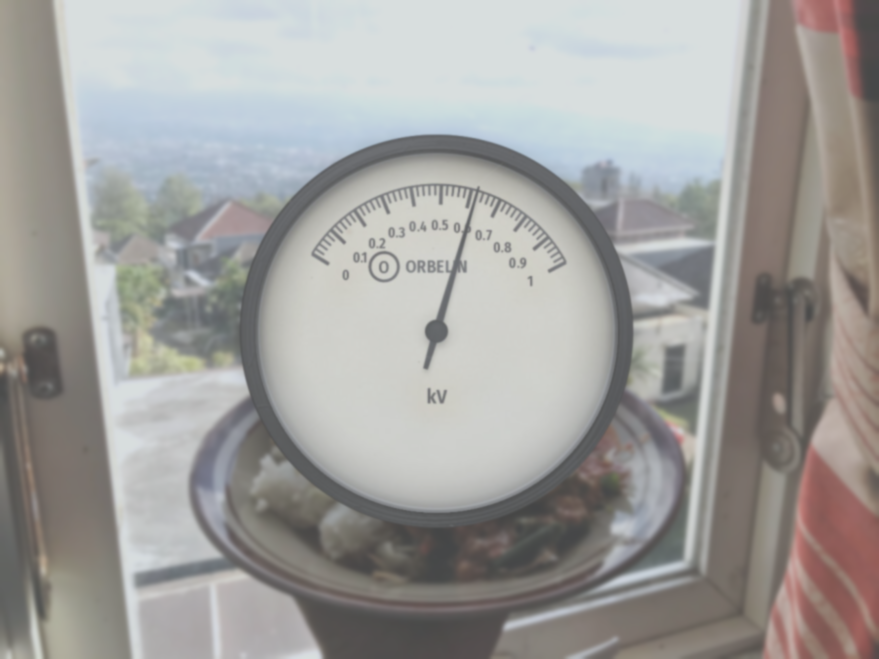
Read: value=0.62 unit=kV
